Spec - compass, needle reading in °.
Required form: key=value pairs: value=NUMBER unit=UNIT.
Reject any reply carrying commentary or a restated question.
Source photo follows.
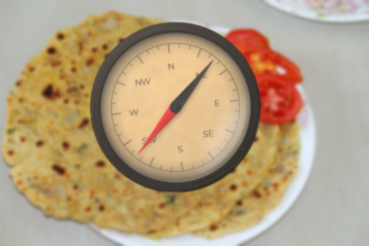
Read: value=225 unit=°
